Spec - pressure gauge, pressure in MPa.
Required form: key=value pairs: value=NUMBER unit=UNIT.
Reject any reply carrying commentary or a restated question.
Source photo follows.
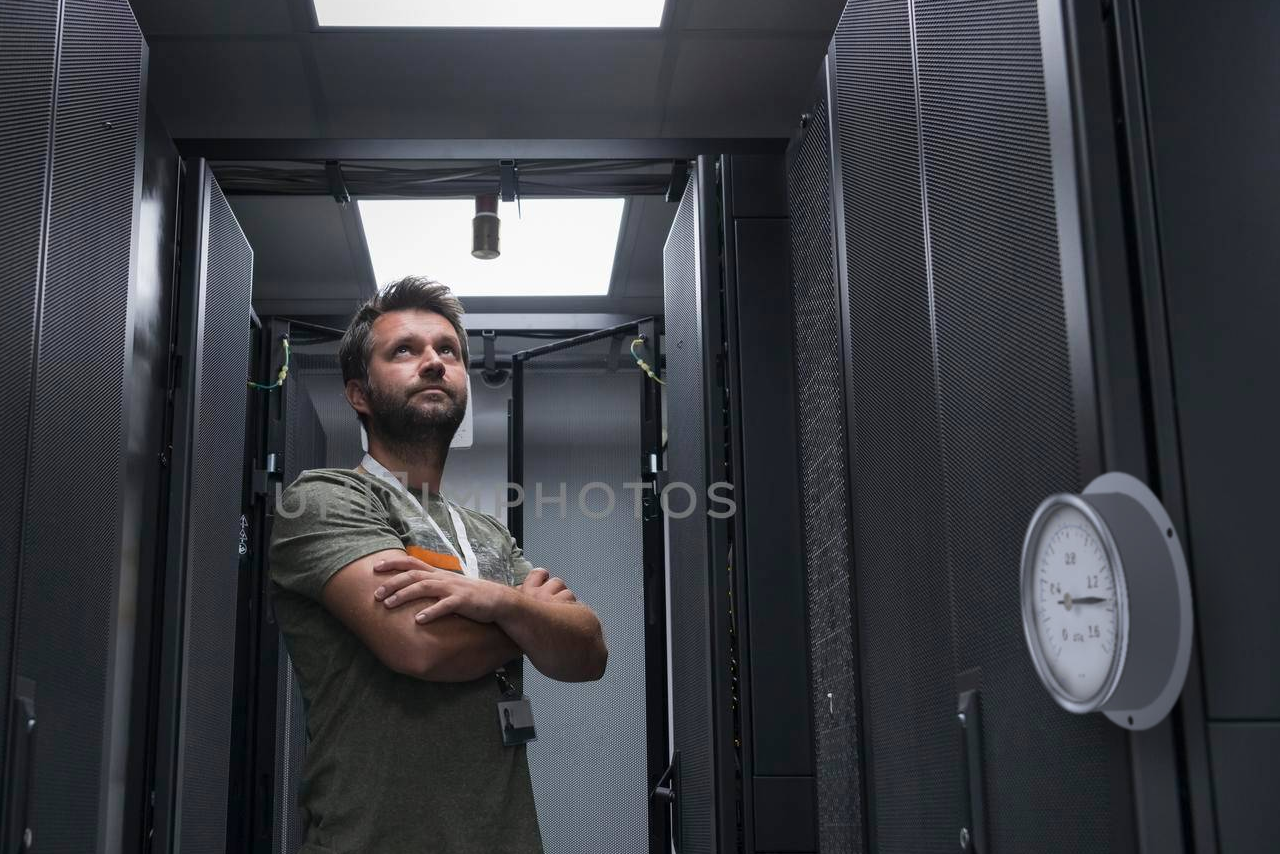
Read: value=1.35 unit=MPa
